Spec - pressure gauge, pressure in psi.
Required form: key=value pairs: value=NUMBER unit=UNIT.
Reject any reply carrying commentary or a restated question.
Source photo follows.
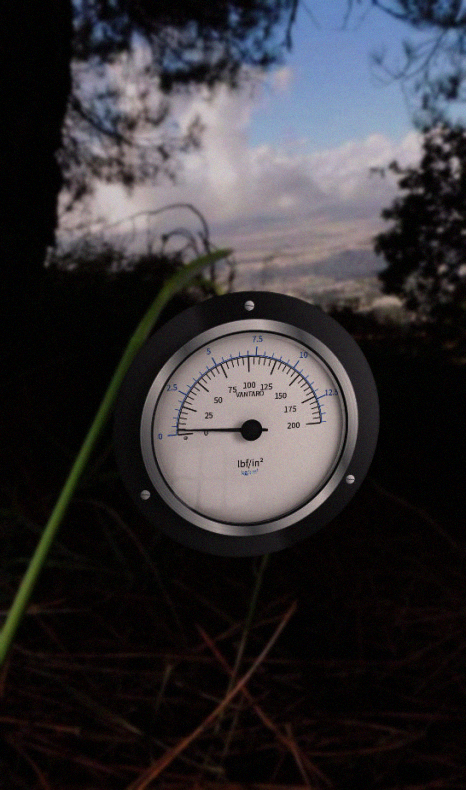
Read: value=5 unit=psi
